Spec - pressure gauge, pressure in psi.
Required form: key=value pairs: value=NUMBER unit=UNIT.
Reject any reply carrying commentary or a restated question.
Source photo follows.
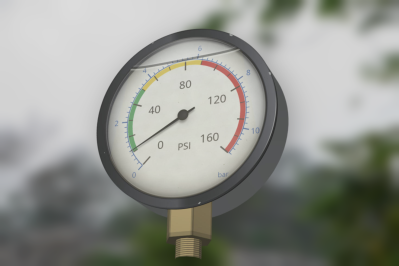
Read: value=10 unit=psi
